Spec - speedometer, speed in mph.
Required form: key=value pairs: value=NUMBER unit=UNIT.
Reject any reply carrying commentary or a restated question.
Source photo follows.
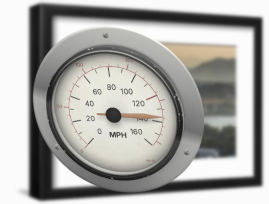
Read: value=135 unit=mph
